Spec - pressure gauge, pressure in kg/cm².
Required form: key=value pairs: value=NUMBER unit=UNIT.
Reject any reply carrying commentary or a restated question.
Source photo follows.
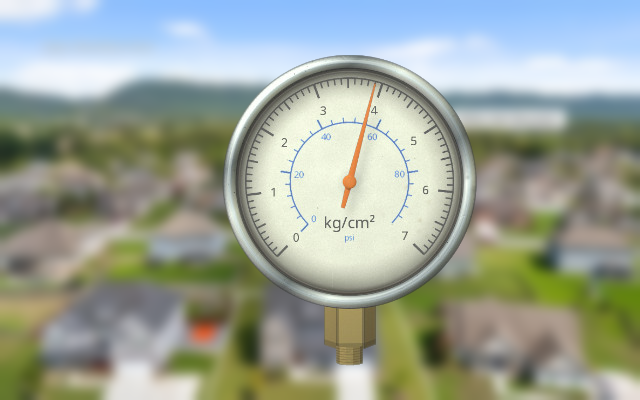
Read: value=3.9 unit=kg/cm²
